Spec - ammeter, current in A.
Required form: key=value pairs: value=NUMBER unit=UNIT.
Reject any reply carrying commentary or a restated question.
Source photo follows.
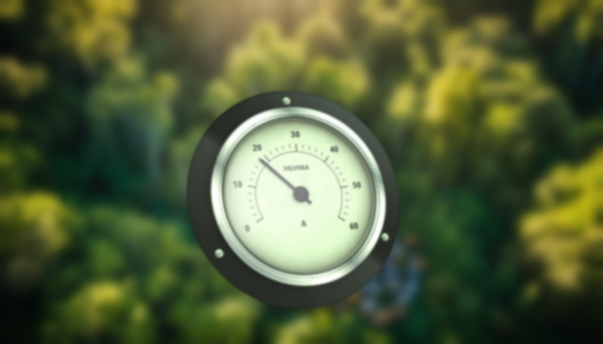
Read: value=18 unit=A
